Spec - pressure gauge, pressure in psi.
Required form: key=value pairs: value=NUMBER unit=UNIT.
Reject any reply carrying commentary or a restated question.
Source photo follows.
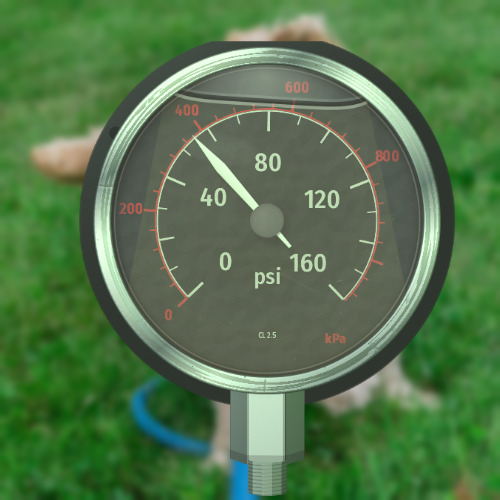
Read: value=55 unit=psi
